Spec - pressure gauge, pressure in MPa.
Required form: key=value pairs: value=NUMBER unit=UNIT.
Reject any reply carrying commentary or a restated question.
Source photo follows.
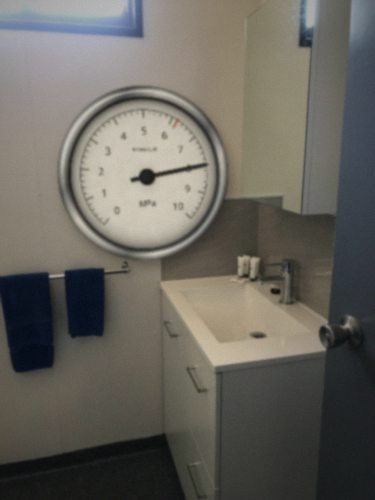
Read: value=8 unit=MPa
